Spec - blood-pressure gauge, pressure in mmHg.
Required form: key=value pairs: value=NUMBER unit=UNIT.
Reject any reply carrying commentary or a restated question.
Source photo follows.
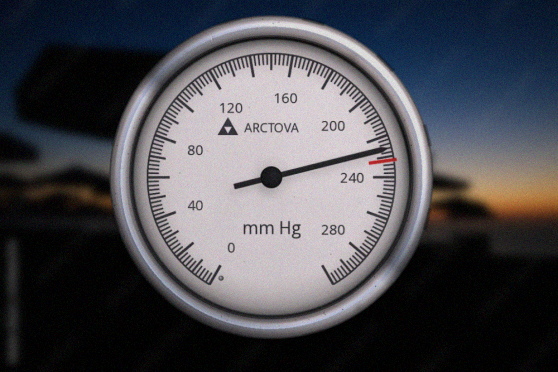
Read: value=226 unit=mmHg
